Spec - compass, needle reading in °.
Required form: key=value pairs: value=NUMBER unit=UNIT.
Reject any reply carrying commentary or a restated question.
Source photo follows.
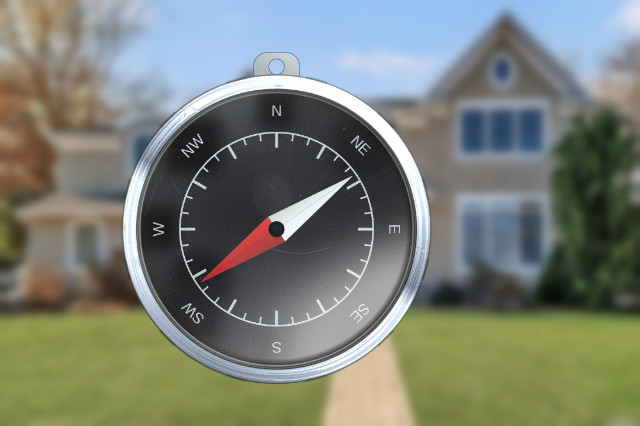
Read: value=235 unit=°
